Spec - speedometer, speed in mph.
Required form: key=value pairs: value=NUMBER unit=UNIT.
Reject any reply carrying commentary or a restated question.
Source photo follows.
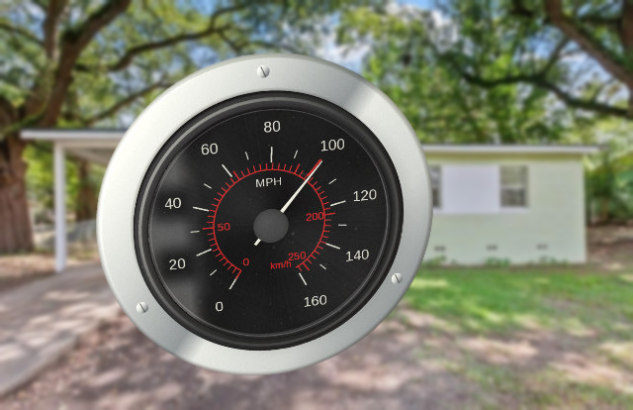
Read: value=100 unit=mph
